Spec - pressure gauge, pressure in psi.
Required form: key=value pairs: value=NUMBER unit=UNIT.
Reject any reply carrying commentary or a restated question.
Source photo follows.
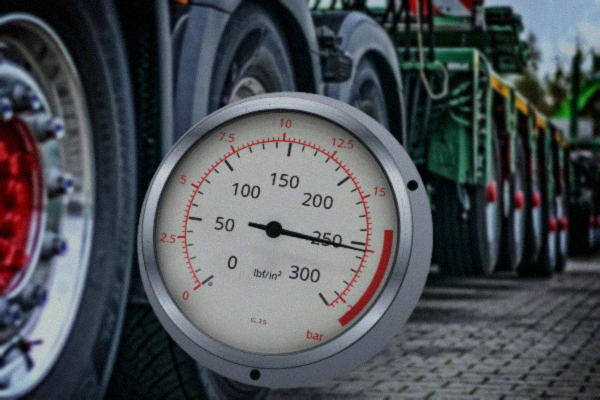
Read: value=255 unit=psi
